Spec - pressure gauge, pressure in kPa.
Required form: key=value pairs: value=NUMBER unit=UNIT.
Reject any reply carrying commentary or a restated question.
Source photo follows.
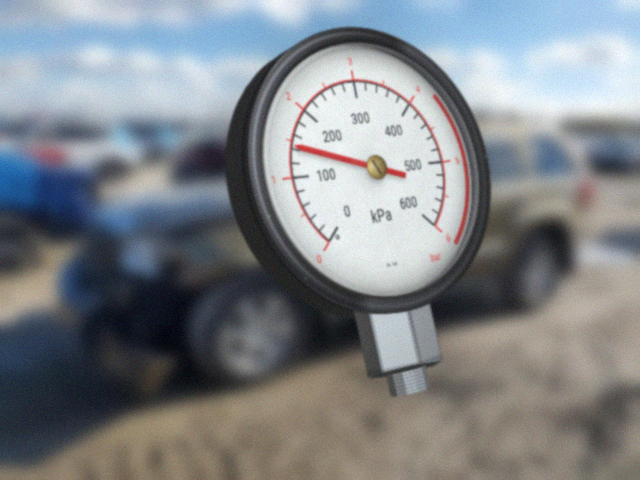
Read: value=140 unit=kPa
